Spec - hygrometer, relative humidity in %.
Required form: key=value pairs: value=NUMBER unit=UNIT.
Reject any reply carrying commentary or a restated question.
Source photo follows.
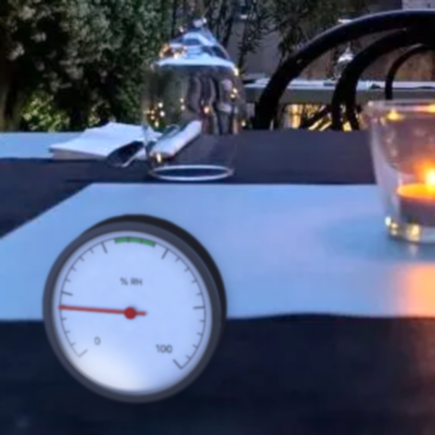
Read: value=16 unit=%
